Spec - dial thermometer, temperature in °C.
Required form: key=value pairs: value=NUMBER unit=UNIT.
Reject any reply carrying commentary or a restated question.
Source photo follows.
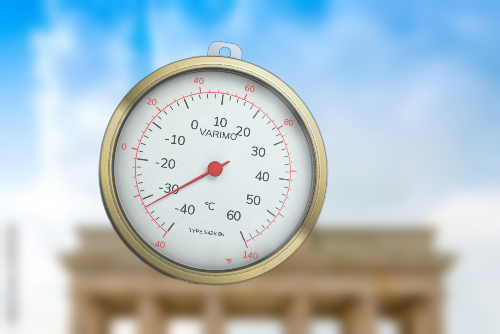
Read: value=-32 unit=°C
